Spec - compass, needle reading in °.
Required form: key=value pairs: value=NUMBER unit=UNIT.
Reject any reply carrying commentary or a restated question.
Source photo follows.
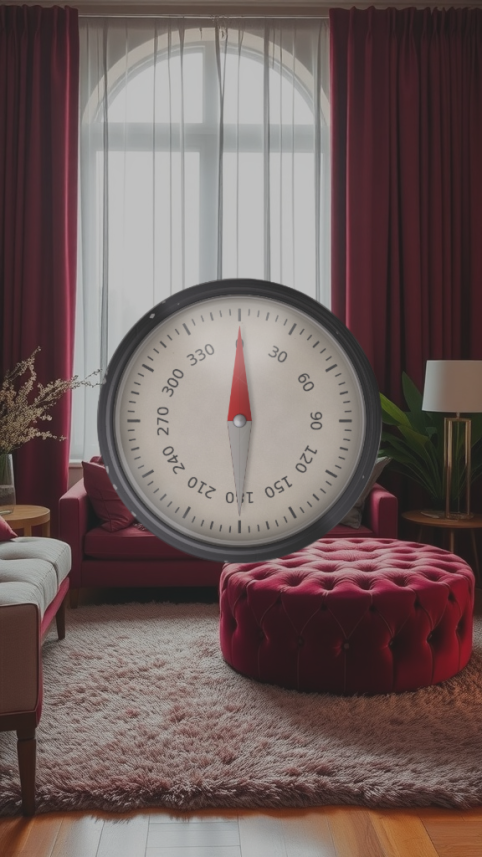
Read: value=0 unit=°
